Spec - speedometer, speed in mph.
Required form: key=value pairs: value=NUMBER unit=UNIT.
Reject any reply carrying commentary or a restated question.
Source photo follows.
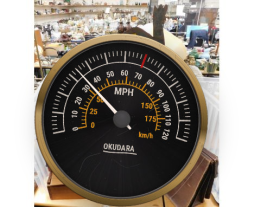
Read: value=34 unit=mph
